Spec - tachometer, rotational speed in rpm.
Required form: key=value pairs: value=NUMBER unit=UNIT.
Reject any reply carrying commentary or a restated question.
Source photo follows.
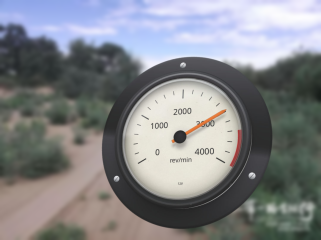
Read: value=3000 unit=rpm
